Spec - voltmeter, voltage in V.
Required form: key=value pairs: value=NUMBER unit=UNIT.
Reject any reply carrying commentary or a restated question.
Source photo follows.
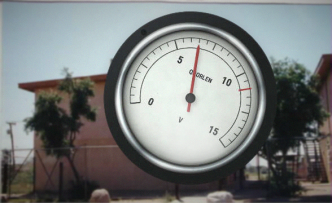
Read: value=6.5 unit=V
